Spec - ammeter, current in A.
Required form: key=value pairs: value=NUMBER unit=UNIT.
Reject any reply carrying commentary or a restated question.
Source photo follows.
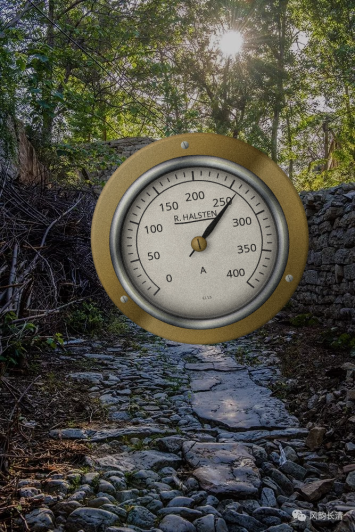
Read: value=260 unit=A
